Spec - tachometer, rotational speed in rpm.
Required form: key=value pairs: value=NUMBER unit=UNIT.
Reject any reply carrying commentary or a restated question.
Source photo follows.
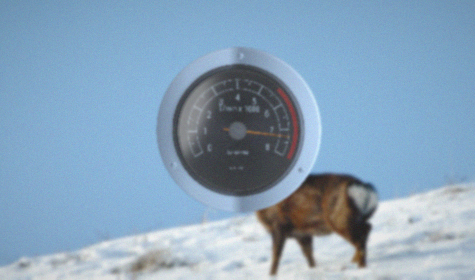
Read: value=7250 unit=rpm
